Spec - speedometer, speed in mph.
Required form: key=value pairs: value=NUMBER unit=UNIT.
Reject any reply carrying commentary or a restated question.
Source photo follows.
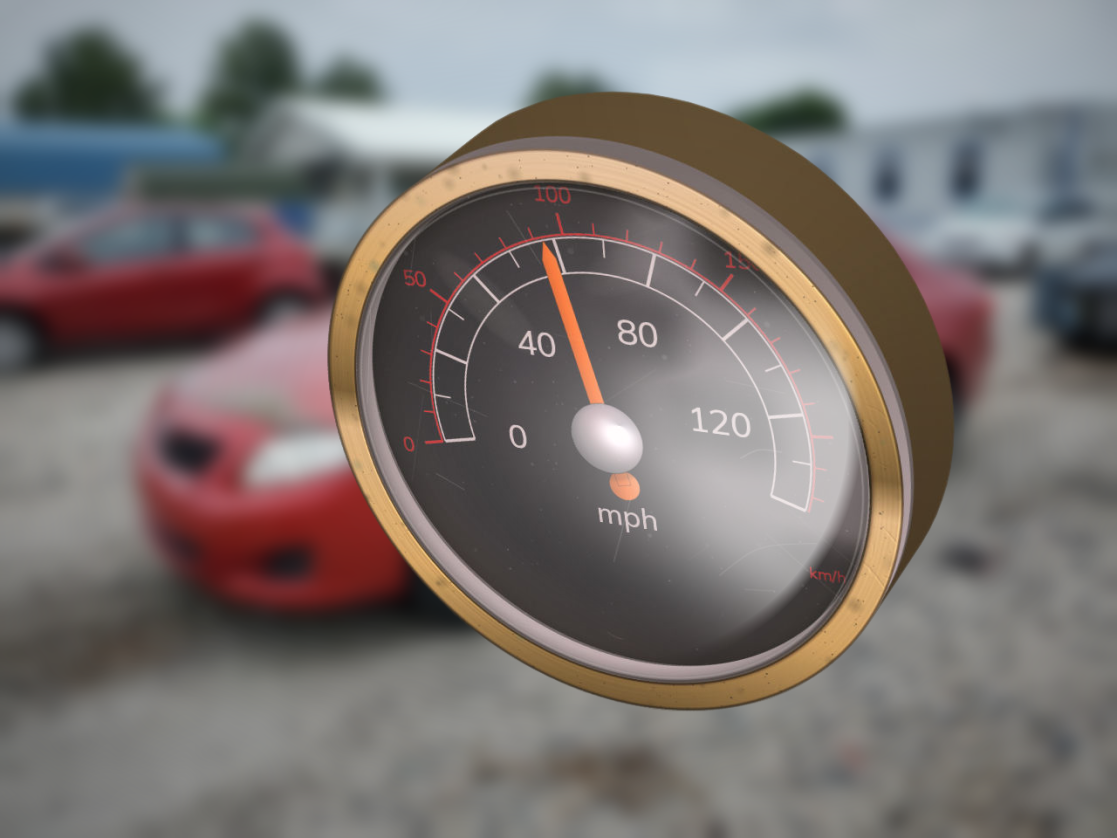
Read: value=60 unit=mph
